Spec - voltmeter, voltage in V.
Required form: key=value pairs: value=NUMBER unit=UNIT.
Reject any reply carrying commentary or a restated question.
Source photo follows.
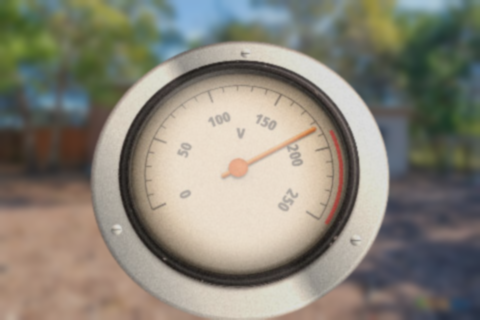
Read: value=185 unit=V
